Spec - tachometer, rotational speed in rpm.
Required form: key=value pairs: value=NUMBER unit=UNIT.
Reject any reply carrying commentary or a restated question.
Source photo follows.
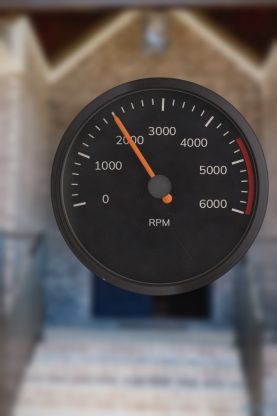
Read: value=2000 unit=rpm
